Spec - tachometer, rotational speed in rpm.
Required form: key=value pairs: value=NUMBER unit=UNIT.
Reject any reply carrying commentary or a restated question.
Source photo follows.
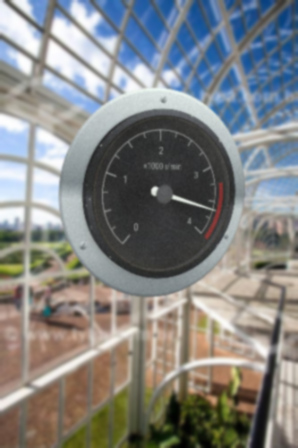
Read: value=3625 unit=rpm
